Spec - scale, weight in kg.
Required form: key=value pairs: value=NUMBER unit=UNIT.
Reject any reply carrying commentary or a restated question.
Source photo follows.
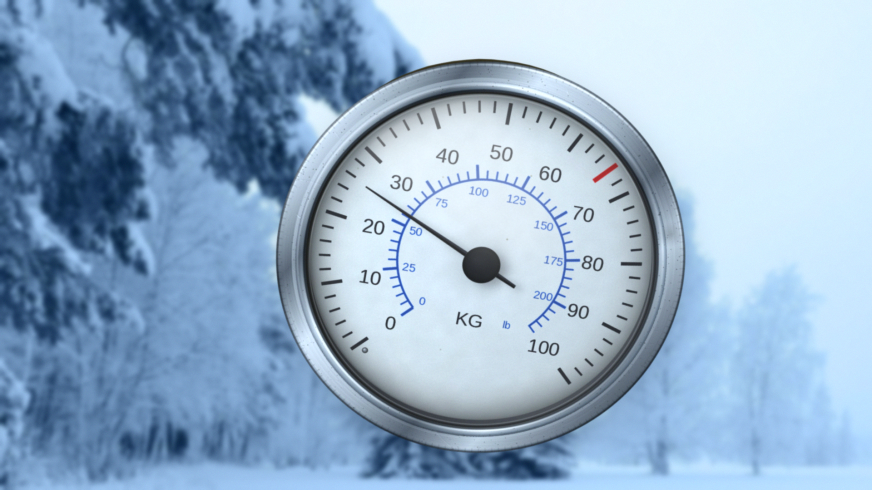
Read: value=26 unit=kg
